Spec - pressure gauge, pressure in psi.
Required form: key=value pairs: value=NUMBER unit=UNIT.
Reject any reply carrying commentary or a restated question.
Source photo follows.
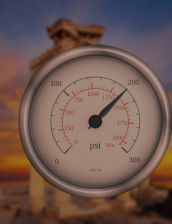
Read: value=200 unit=psi
